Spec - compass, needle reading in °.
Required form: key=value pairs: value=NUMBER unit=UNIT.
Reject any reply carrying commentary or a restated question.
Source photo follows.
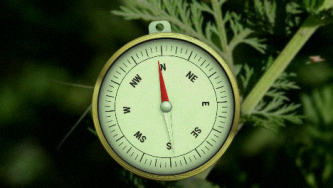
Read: value=355 unit=°
